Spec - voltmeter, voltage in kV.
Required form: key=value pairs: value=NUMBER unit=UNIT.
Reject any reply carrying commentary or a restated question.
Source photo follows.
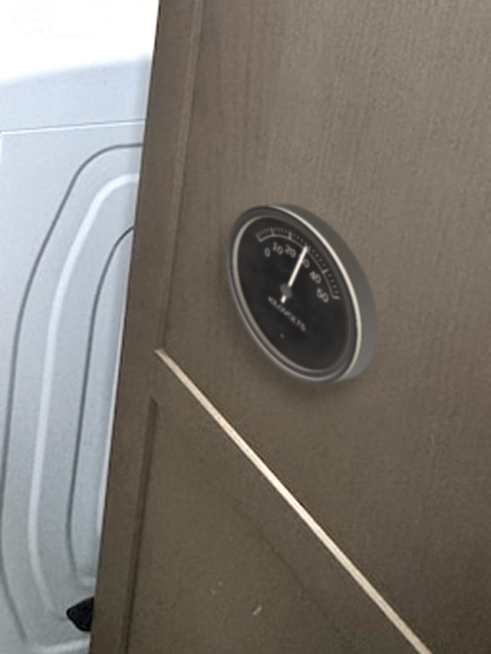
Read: value=30 unit=kV
